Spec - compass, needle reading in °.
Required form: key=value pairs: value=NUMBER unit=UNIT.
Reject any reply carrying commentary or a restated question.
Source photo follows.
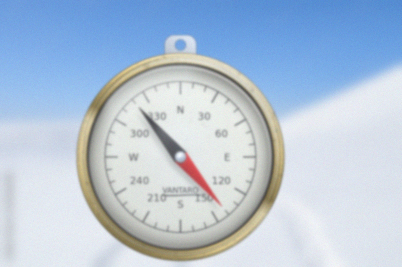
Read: value=140 unit=°
